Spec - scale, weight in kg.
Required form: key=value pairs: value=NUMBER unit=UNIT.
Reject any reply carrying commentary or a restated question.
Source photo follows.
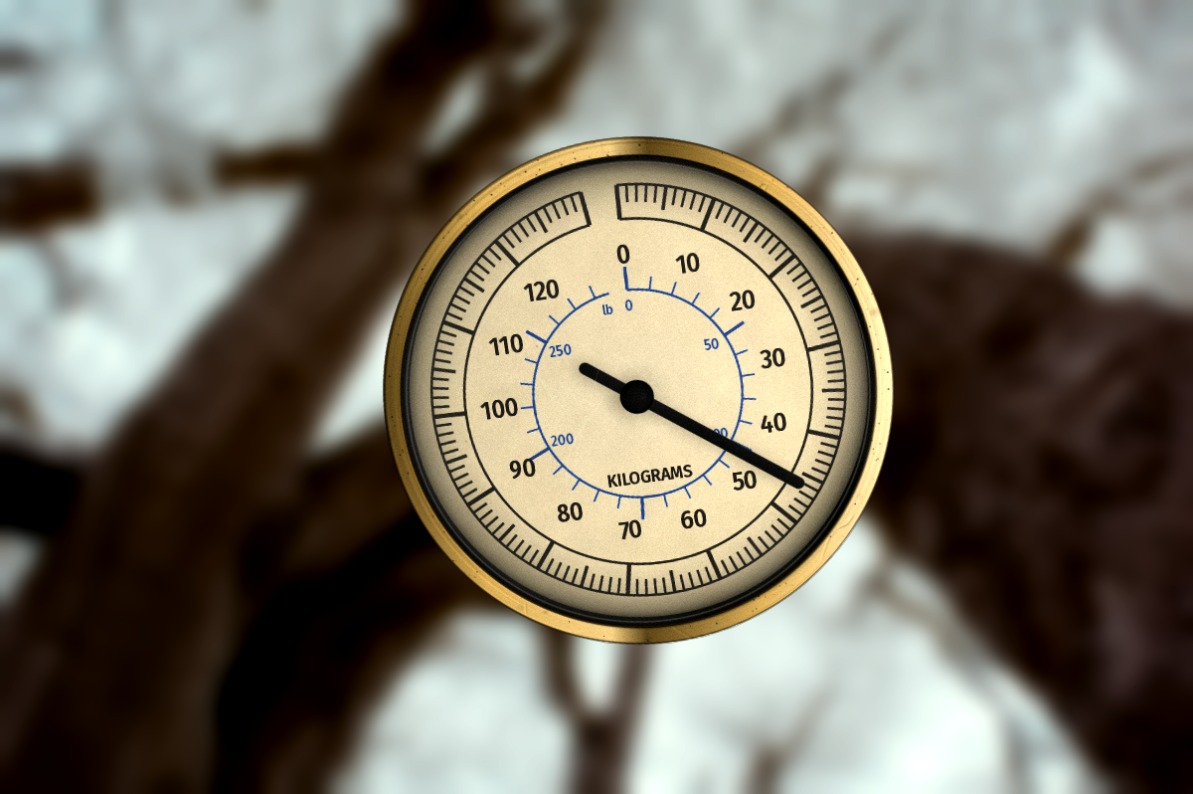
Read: value=46 unit=kg
